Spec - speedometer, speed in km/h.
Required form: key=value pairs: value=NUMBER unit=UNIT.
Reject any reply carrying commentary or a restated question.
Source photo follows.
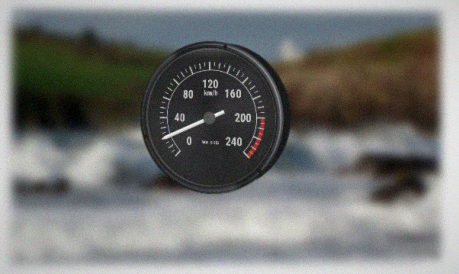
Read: value=20 unit=km/h
